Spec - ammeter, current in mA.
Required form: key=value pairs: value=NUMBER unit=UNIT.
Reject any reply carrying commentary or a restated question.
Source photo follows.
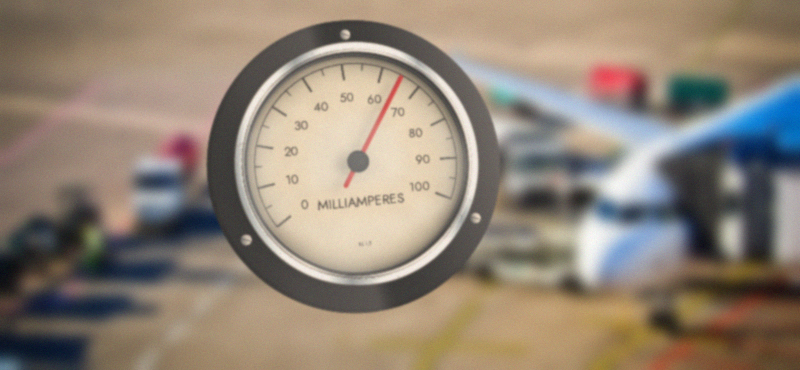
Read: value=65 unit=mA
